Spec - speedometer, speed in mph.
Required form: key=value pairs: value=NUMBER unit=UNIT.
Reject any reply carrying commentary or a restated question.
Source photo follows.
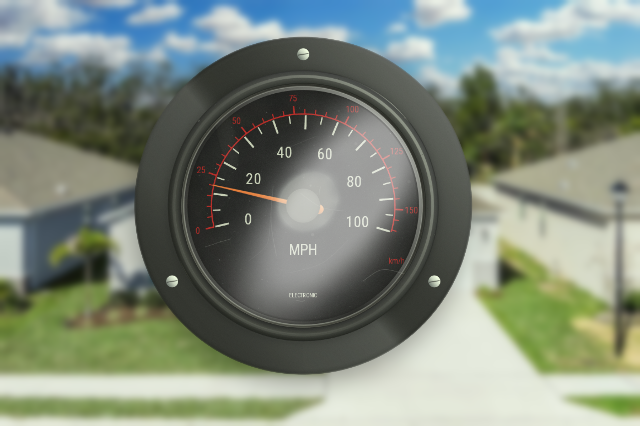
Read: value=12.5 unit=mph
